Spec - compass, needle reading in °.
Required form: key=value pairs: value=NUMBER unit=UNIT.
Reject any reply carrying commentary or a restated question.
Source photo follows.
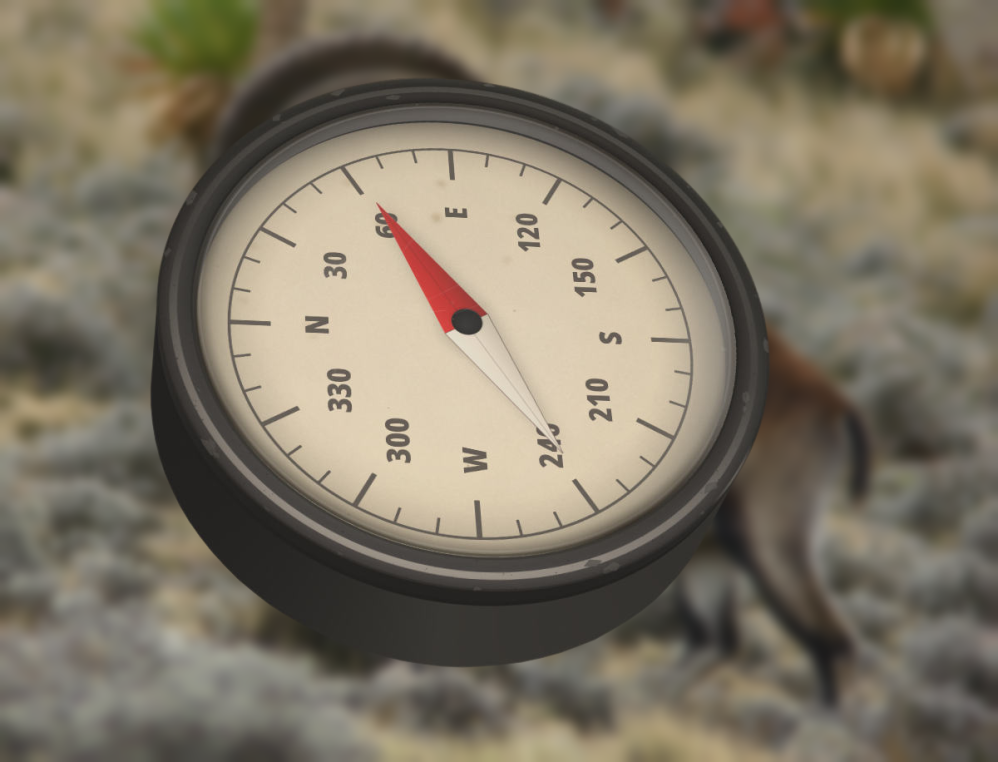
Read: value=60 unit=°
